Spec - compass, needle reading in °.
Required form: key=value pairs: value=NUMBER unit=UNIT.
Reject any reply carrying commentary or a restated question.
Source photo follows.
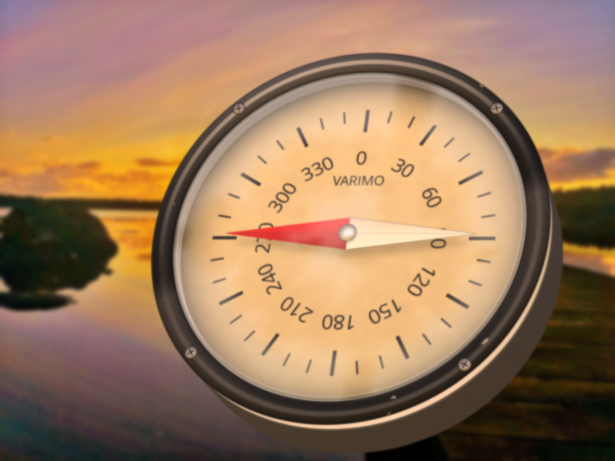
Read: value=270 unit=°
